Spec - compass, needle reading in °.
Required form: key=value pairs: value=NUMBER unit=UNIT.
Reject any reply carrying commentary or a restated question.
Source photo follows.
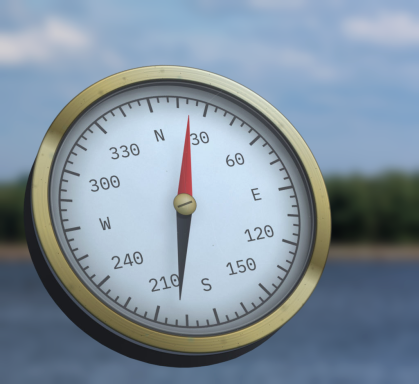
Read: value=20 unit=°
